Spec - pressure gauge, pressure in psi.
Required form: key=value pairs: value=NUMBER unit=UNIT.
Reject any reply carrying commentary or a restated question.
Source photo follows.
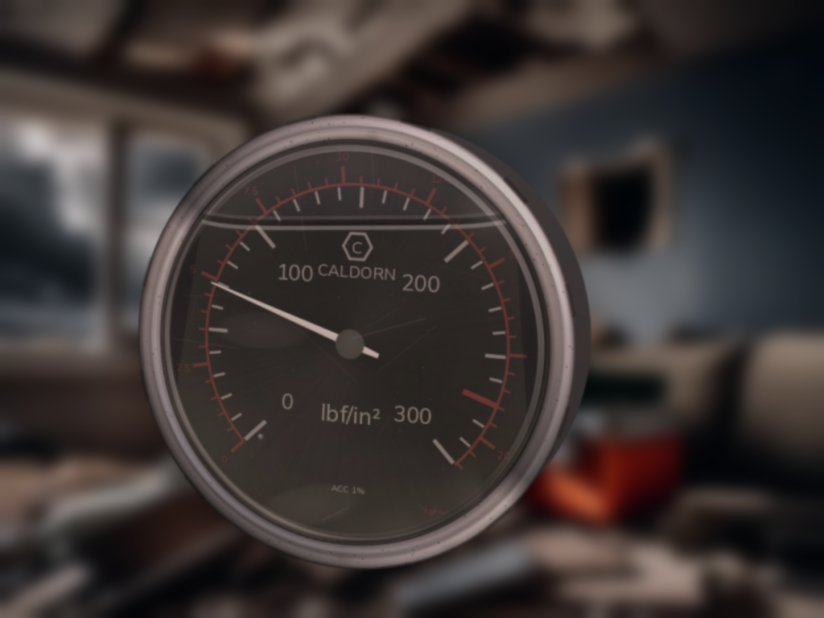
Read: value=70 unit=psi
